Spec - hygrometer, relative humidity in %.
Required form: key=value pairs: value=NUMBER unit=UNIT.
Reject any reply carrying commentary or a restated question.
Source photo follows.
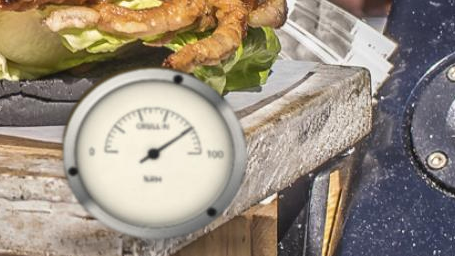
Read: value=80 unit=%
